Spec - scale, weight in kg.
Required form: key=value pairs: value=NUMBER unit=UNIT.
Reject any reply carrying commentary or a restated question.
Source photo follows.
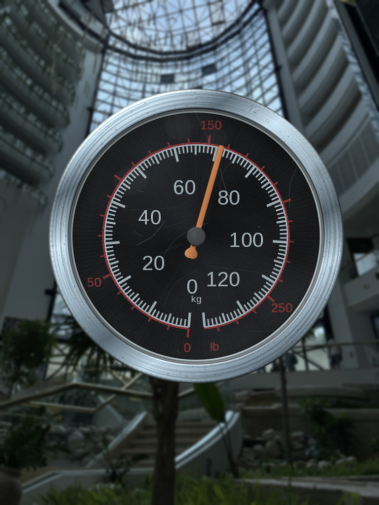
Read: value=71 unit=kg
